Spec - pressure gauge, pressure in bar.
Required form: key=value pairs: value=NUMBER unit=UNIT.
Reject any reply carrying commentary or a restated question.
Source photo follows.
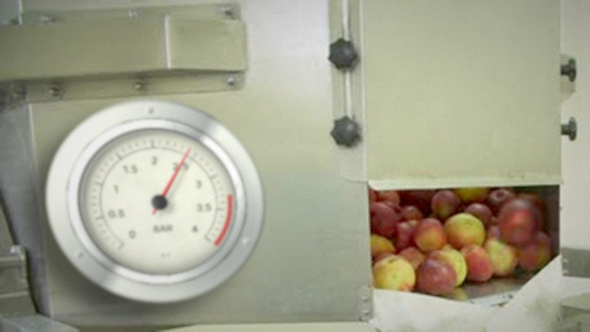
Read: value=2.5 unit=bar
